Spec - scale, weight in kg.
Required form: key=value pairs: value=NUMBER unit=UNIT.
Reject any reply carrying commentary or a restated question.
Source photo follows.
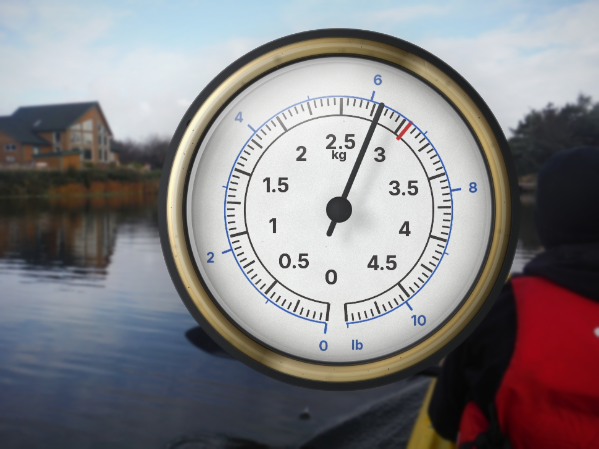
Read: value=2.8 unit=kg
